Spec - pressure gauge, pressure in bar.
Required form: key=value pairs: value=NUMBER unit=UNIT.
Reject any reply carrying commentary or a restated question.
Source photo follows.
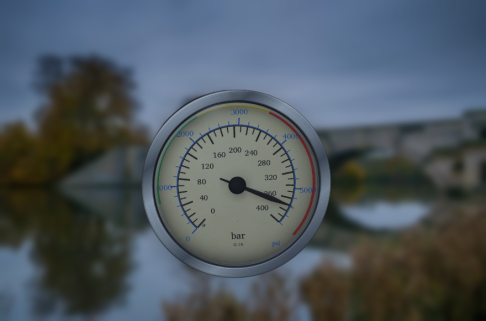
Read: value=370 unit=bar
